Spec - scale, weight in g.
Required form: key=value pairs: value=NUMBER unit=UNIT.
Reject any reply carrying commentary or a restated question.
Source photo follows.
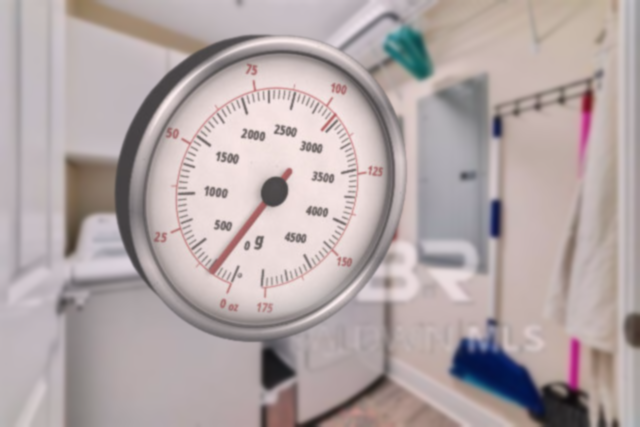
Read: value=250 unit=g
